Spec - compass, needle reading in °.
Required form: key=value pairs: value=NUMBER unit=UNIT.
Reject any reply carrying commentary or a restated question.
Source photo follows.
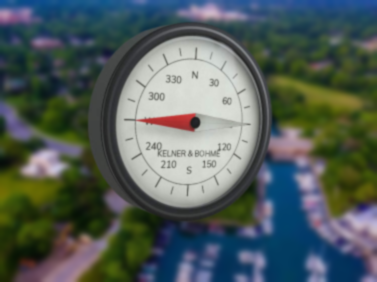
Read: value=270 unit=°
